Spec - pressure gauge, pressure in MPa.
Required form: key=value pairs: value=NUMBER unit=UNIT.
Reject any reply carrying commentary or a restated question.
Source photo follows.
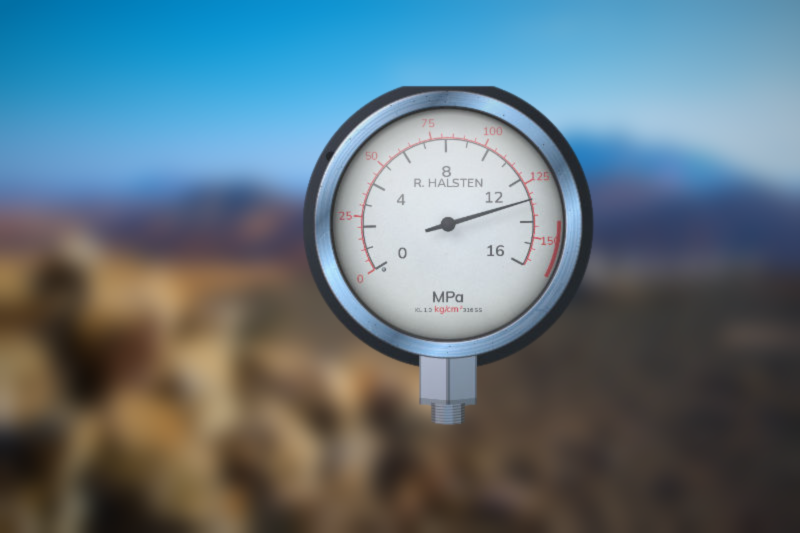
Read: value=13 unit=MPa
